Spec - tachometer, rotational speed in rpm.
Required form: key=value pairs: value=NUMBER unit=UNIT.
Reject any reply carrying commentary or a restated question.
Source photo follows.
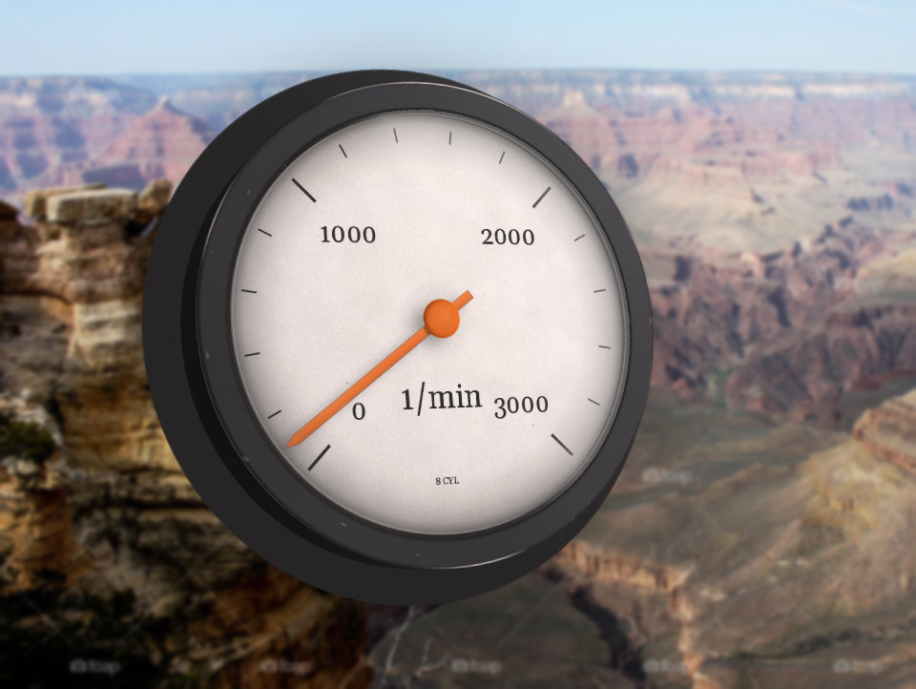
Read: value=100 unit=rpm
